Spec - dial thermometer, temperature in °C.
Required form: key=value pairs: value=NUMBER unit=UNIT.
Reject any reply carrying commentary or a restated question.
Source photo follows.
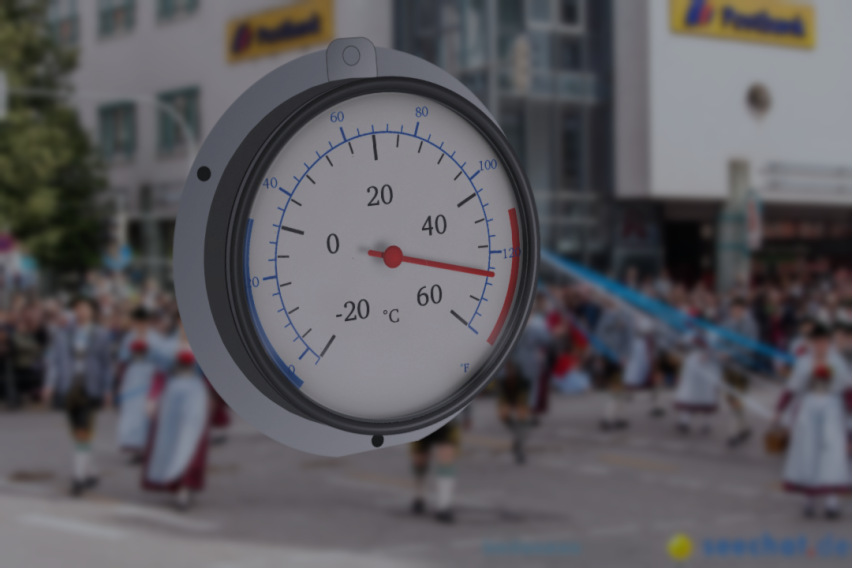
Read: value=52 unit=°C
